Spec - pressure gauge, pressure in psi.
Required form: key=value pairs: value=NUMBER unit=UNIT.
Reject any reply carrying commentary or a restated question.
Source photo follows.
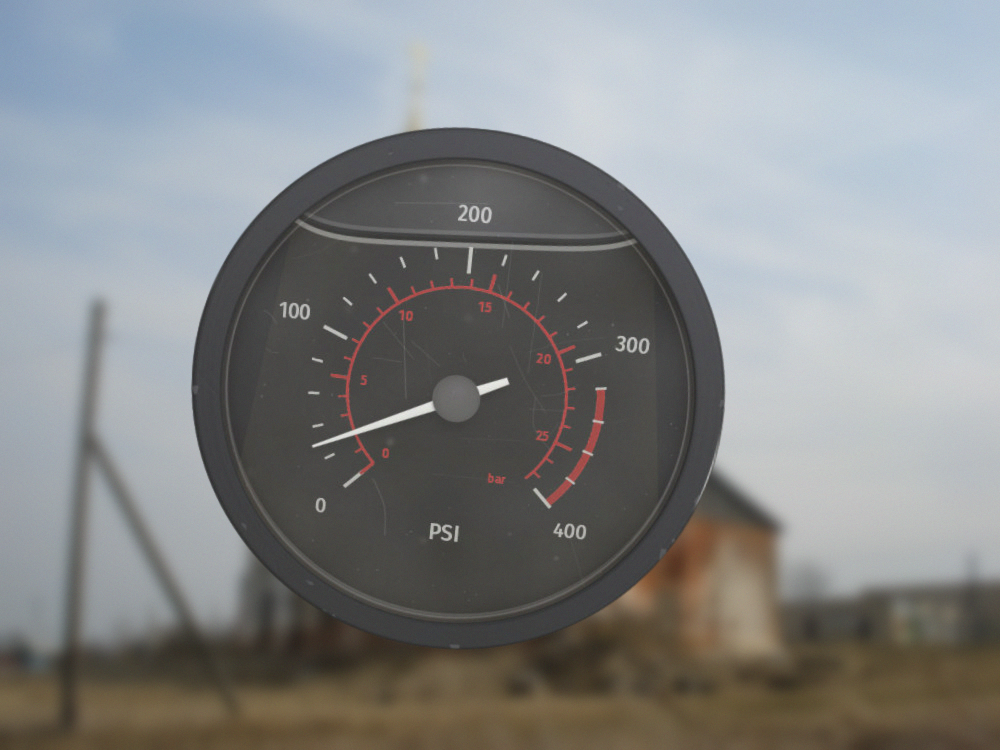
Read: value=30 unit=psi
